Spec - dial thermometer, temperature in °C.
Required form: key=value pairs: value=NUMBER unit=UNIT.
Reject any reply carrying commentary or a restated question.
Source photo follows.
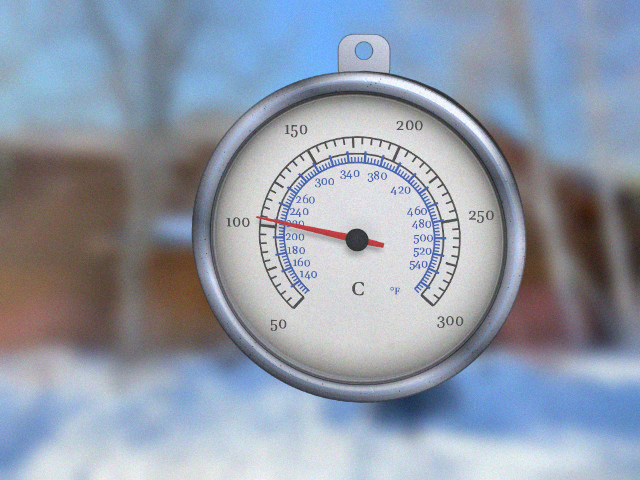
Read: value=105 unit=°C
